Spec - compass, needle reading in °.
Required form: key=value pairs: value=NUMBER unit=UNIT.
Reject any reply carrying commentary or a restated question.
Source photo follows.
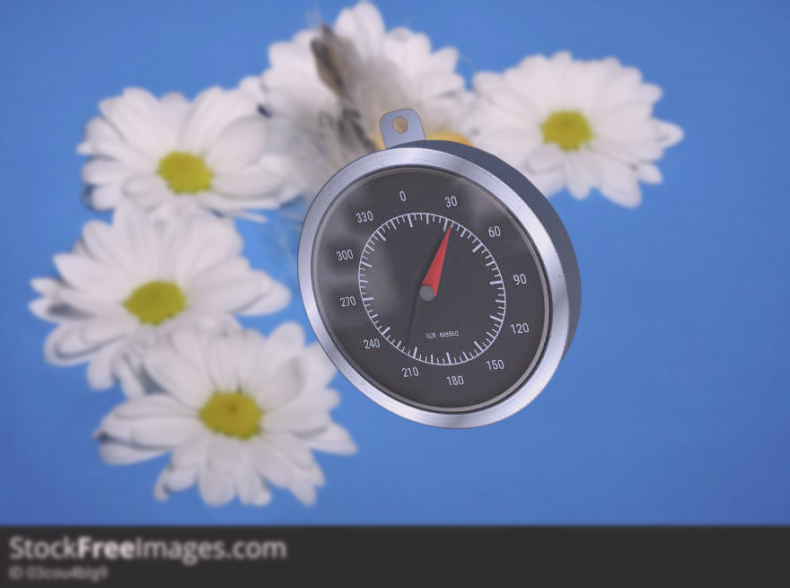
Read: value=35 unit=°
